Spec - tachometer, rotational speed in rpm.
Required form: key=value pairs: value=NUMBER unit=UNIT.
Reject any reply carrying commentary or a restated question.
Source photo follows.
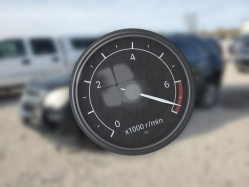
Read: value=6750 unit=rpm
